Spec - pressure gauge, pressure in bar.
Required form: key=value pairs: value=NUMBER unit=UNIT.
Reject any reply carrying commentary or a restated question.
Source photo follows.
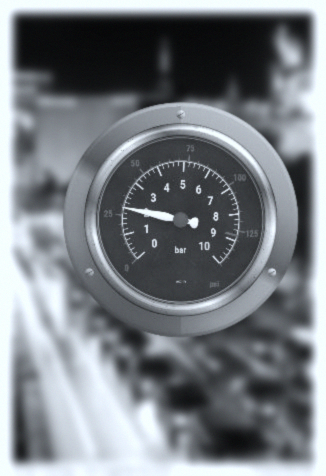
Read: value=2 unit=bar
